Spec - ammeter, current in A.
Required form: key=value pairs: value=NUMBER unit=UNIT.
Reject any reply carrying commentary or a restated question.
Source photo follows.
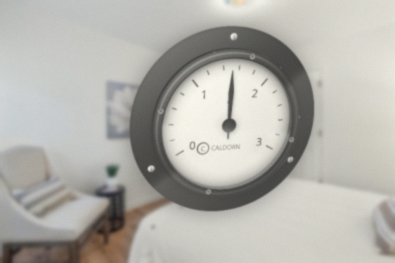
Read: value=1.5 unit=A
